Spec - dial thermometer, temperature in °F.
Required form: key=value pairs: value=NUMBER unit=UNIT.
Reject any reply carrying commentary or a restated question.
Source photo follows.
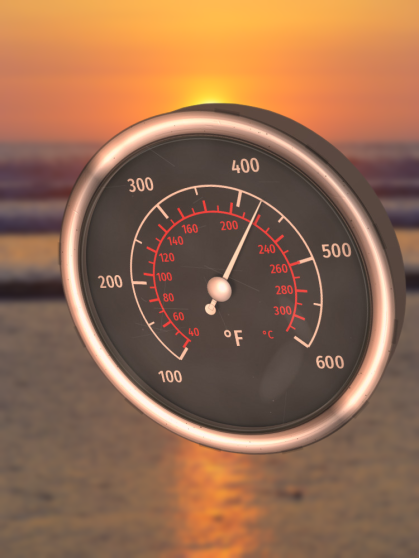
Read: value=425 unit=°F
